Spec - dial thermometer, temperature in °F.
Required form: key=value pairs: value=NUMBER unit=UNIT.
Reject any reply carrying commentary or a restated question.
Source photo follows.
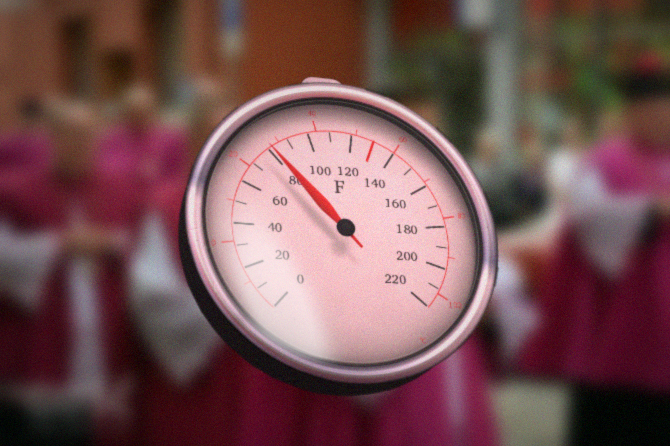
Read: value=80 unit=°F
